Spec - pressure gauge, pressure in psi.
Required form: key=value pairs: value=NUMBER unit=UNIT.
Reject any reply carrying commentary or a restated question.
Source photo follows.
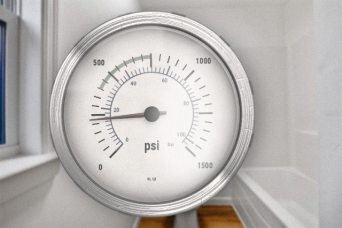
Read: value=225 unit=psi
